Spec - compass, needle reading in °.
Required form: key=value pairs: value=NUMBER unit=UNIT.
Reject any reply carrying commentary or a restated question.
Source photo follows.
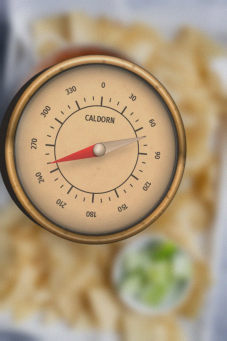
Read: value=250 unit=°
